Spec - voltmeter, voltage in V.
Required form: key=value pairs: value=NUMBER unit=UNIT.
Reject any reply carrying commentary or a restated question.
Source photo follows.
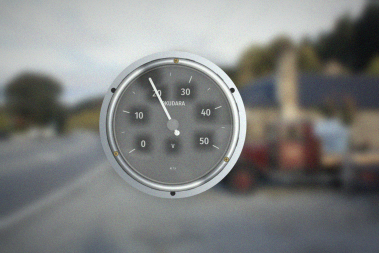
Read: value=20 unit=V
